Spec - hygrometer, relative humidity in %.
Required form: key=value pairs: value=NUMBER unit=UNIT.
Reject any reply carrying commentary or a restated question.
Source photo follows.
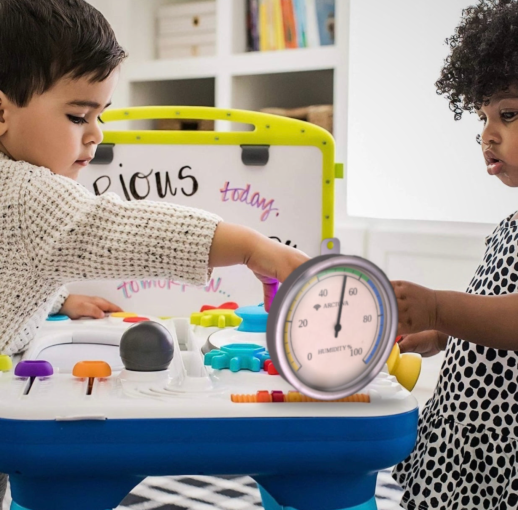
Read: value=52 unit=%
